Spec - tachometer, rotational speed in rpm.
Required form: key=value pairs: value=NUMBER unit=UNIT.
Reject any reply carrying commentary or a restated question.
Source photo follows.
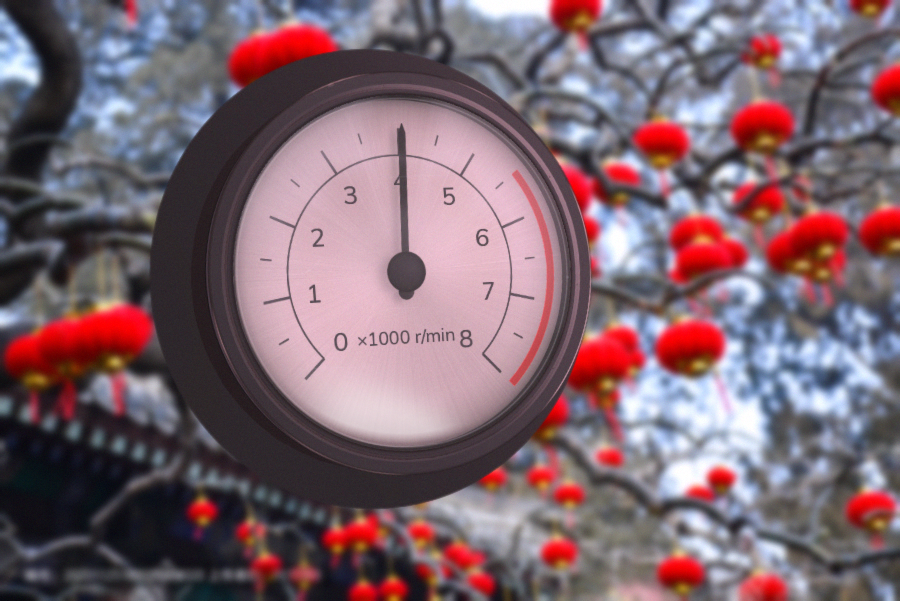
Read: value=4000 unit=rpm
